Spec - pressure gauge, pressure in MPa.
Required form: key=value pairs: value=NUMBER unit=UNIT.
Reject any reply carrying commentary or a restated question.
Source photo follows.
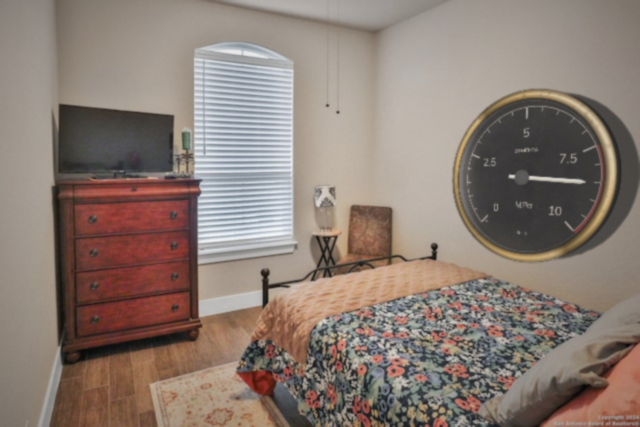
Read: value=8.5 unit=MPa
